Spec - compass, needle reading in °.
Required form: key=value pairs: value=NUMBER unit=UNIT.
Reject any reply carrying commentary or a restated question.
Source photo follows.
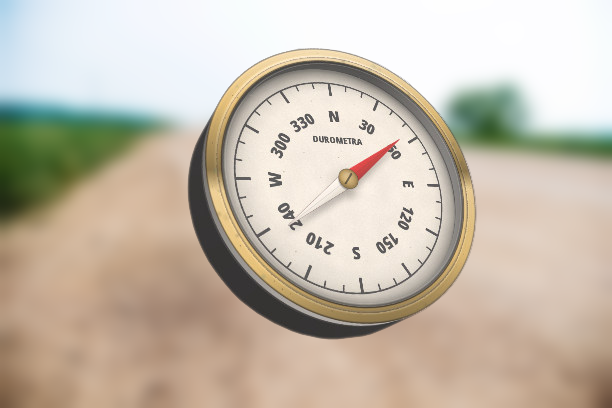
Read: value=55 unit=°
